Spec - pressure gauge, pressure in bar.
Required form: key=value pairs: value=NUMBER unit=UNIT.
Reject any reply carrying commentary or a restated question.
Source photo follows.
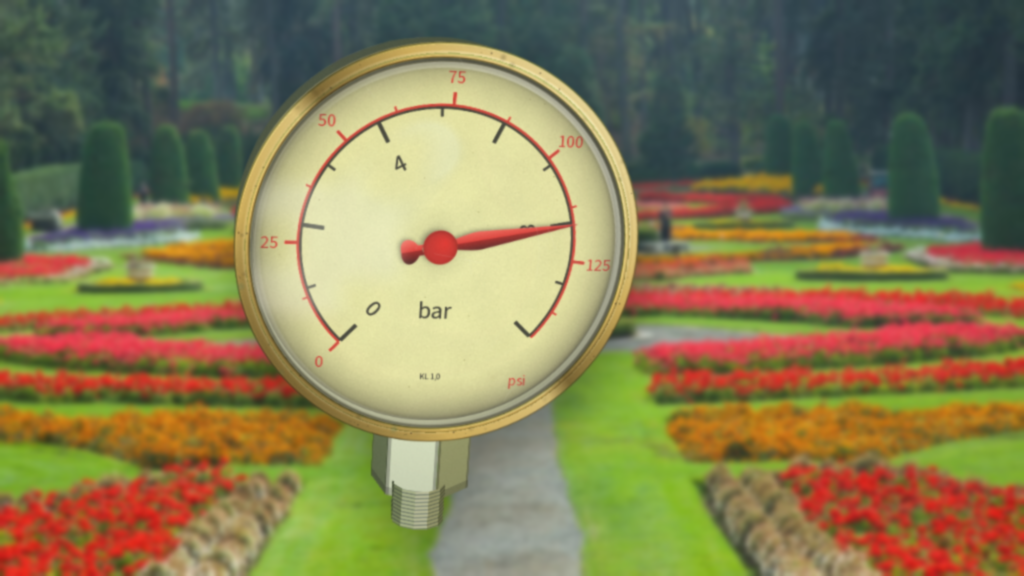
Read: value=8 unit=bar
